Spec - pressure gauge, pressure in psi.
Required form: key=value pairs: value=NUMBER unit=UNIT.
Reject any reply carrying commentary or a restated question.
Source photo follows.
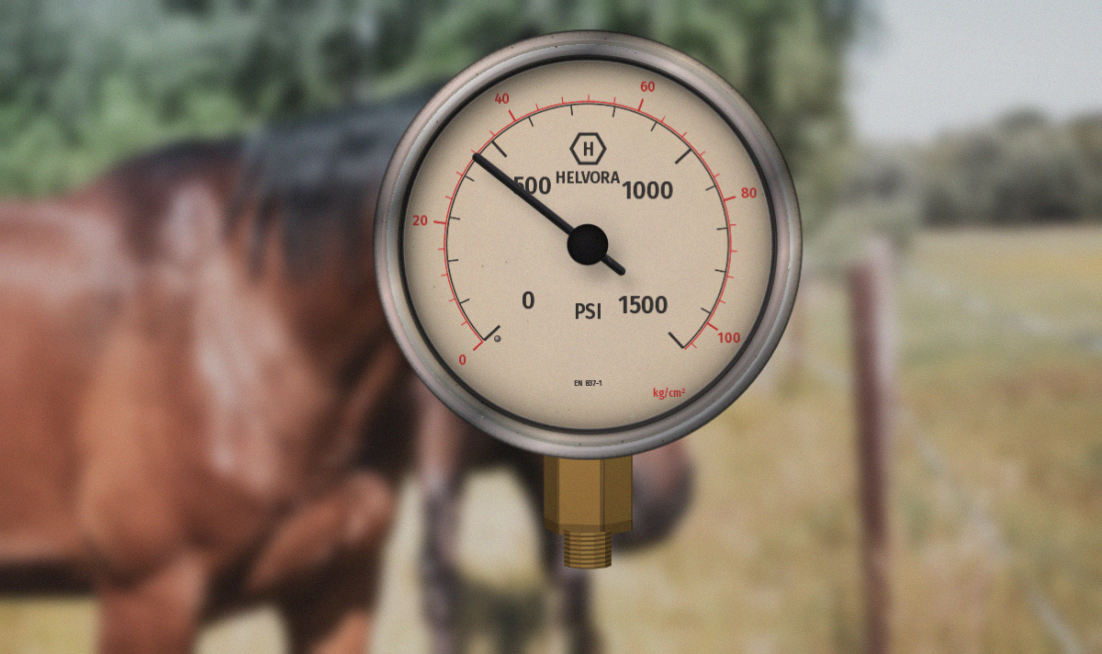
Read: value=450 unit=psi
